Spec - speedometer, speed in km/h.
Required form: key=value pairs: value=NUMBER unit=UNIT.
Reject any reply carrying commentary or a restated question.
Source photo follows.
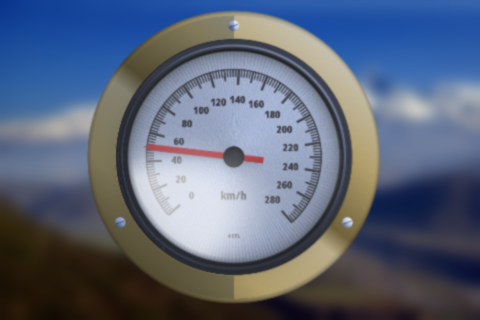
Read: value=50 unit=km/h
